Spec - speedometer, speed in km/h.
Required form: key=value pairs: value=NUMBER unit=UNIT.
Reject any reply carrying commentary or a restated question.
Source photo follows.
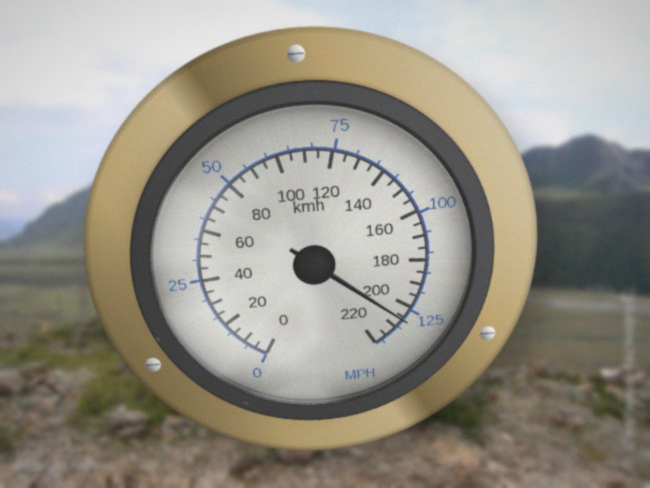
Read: value=205 unit=km/h
